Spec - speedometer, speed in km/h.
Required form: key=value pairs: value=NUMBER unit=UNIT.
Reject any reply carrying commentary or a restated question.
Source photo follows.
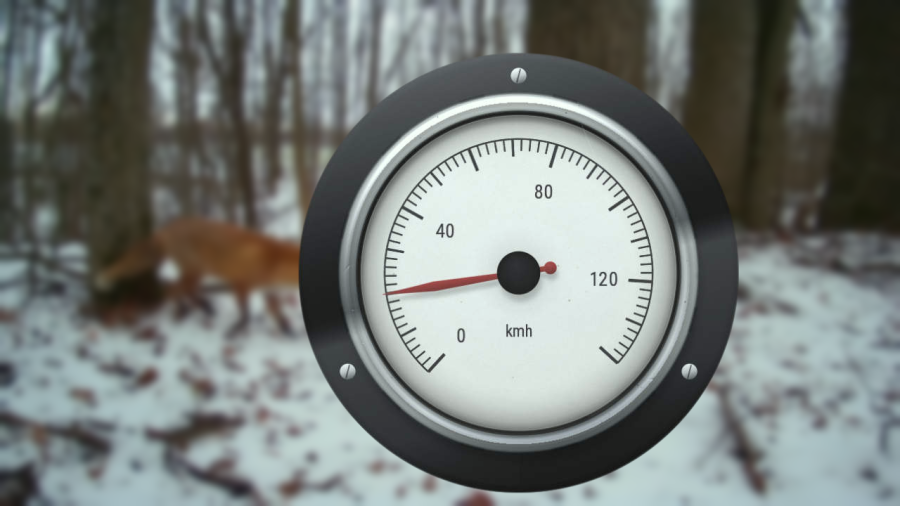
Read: value=20 unit=km/h
